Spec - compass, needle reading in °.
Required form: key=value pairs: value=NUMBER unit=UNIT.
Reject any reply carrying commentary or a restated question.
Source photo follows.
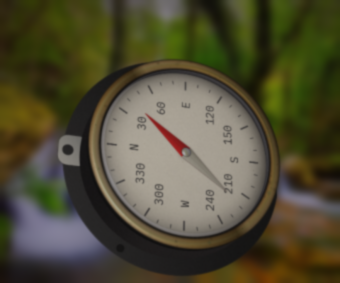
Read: value=40 unit=°
